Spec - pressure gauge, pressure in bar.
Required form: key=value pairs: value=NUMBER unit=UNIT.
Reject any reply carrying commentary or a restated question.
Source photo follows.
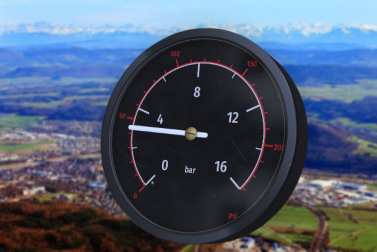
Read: value=3 unit=bar
